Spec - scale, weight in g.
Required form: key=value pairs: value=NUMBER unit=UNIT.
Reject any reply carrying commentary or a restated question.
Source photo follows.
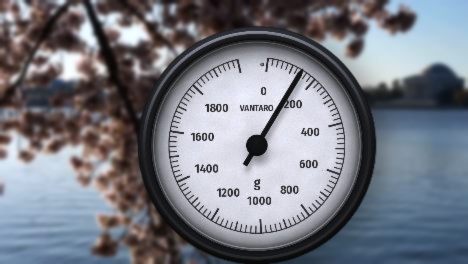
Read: value=140 unit=g
